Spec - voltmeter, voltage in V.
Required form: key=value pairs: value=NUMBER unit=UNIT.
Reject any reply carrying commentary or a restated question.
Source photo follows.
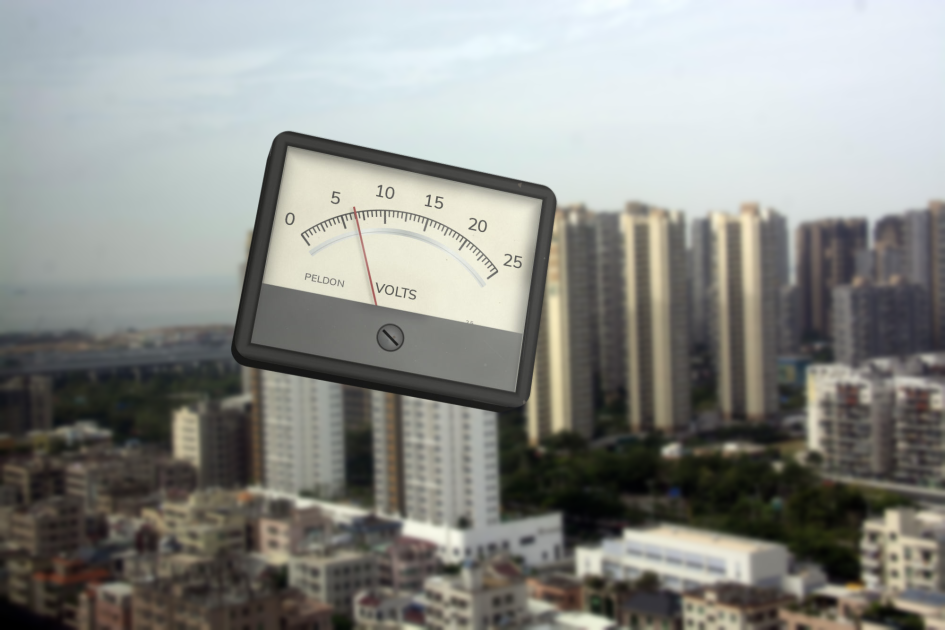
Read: value=6.5 unit=V
